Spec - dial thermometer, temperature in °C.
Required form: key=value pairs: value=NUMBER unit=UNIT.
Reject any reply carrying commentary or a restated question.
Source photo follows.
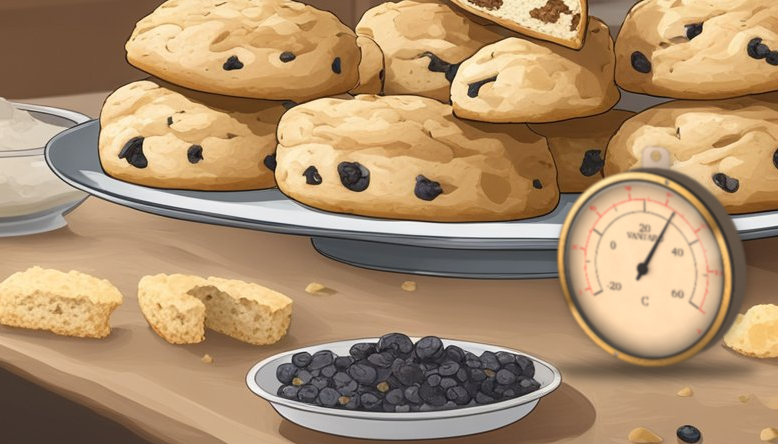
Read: value=30 unit=°C
